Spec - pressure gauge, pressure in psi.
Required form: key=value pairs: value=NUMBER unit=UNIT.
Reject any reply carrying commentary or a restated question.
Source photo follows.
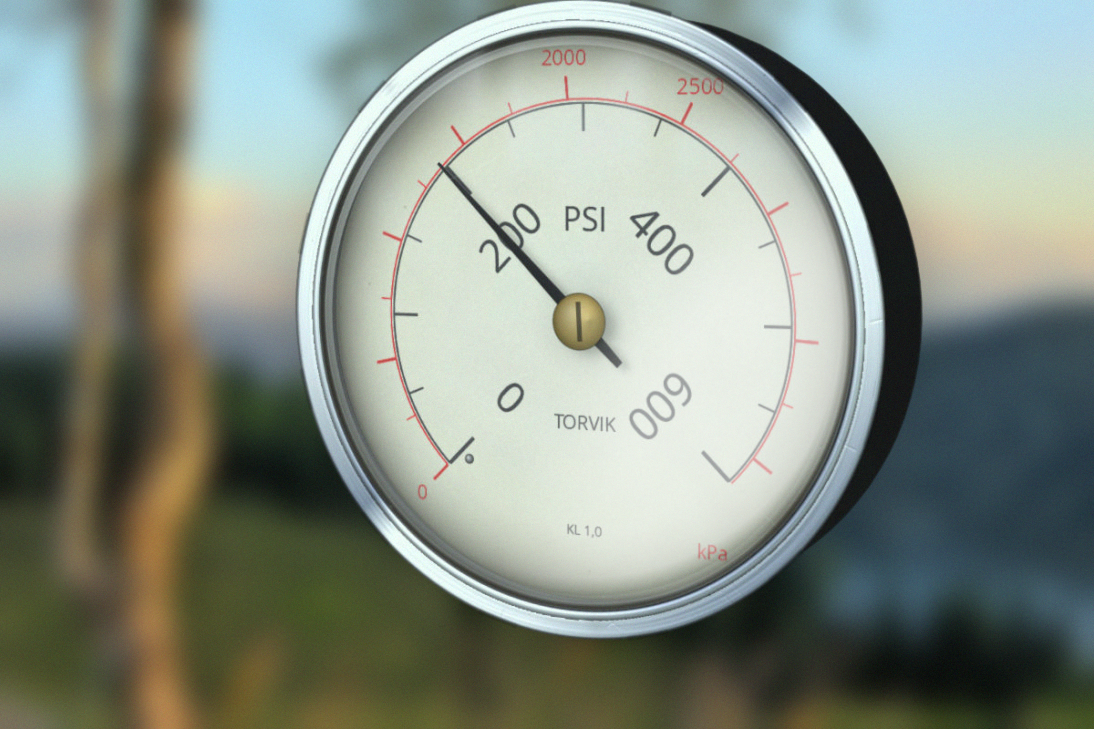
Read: value=200 unit=psi
